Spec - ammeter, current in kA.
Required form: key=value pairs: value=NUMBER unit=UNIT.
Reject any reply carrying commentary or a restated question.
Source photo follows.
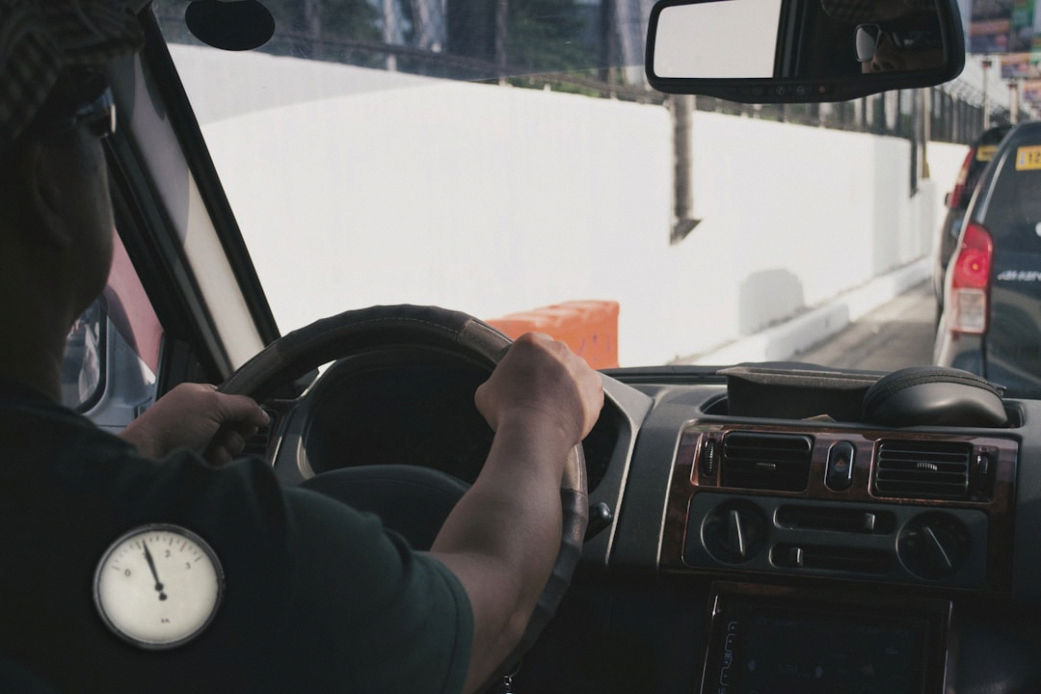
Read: value=1.2 unit=kA
